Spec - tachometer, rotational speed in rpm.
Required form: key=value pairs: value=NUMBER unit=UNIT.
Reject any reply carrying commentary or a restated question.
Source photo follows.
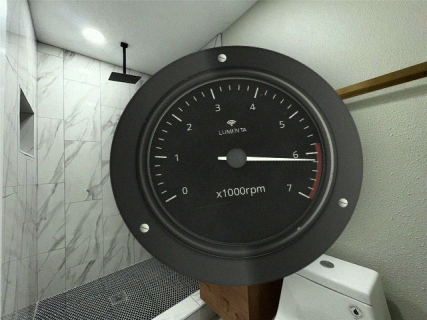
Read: value=6200 unit=rpm
